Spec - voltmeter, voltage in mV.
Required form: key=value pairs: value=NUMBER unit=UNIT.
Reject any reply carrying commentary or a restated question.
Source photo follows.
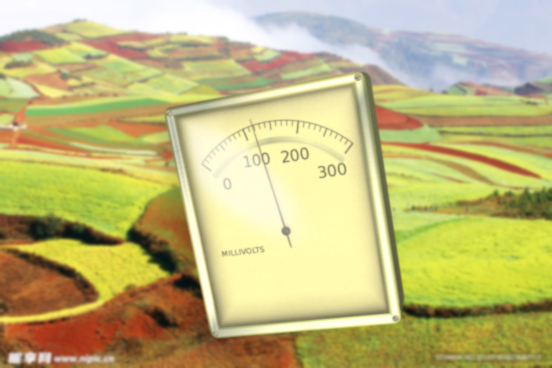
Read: value=120 unit=mV
